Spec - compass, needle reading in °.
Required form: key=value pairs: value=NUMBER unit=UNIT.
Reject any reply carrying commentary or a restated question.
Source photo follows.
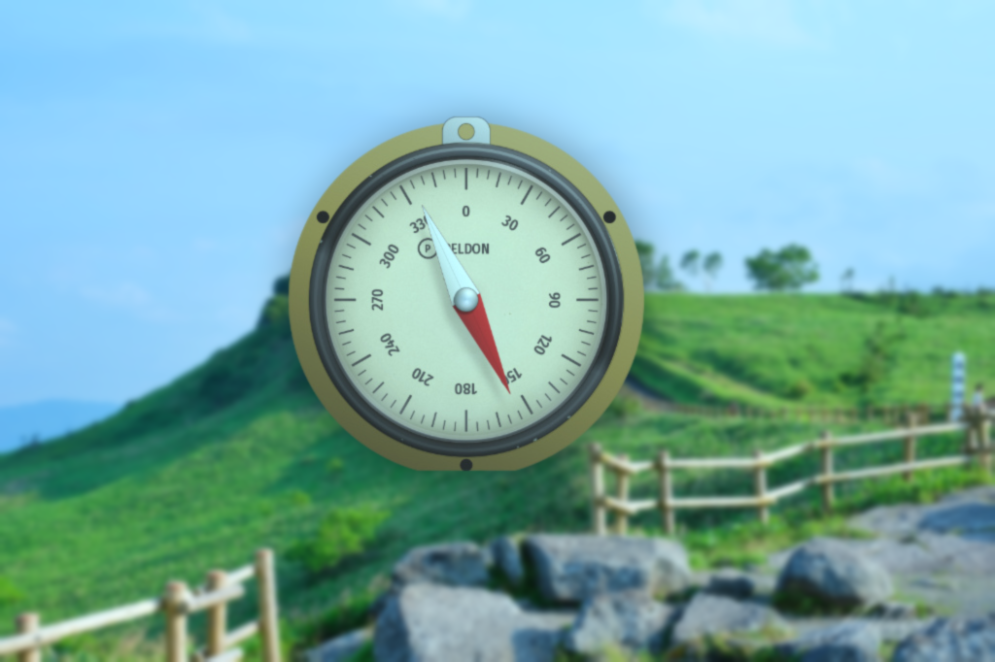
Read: value=155 unit=°
